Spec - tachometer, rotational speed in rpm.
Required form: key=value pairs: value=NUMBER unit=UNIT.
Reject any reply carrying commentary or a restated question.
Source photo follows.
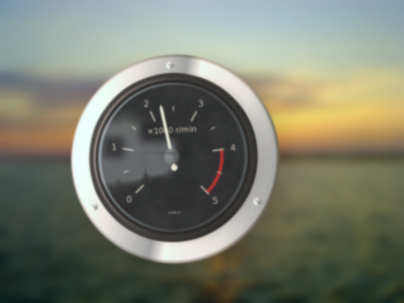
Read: value=2250 unit=rpm
